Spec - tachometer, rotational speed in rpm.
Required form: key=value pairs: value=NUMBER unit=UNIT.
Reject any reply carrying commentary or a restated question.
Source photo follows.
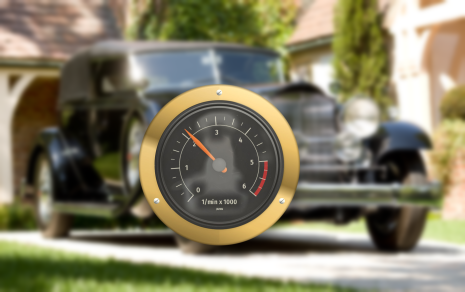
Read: value=2125 unit=rpm
